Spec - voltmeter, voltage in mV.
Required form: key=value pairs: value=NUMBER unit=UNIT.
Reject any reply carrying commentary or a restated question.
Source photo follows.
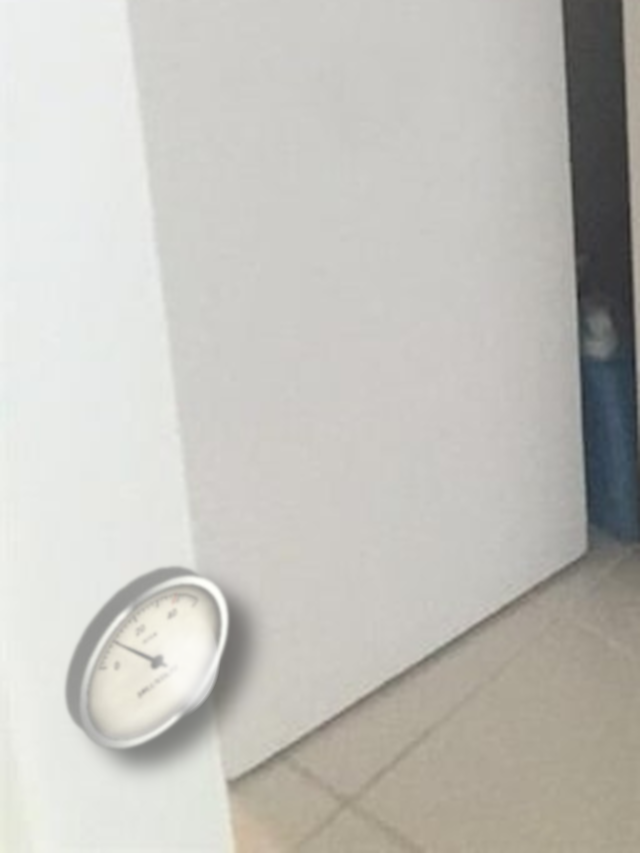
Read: value=10 unit=mV
